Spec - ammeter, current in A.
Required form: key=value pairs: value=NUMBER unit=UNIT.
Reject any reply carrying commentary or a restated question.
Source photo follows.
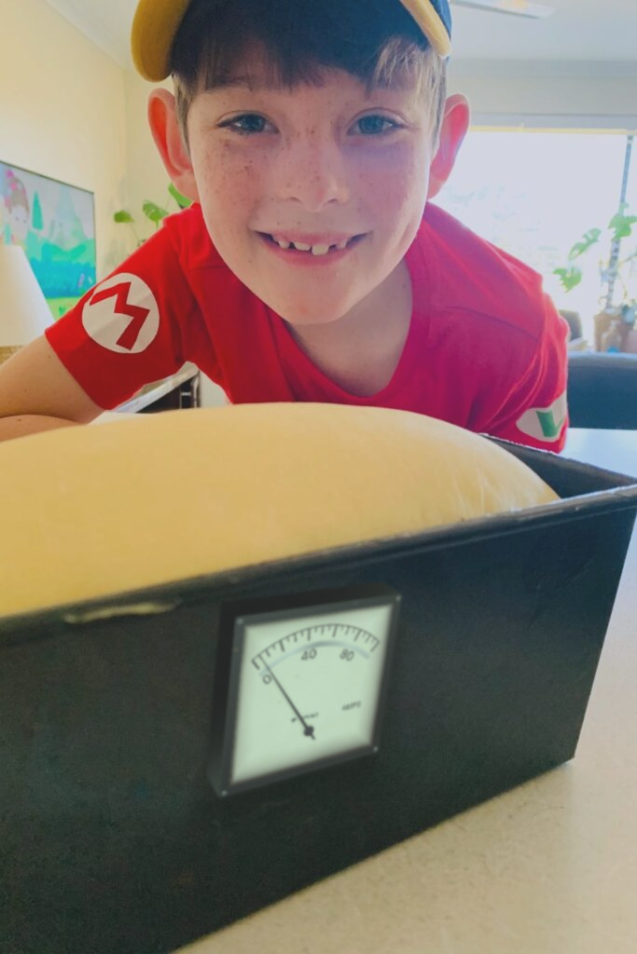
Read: value=5 unit=A
